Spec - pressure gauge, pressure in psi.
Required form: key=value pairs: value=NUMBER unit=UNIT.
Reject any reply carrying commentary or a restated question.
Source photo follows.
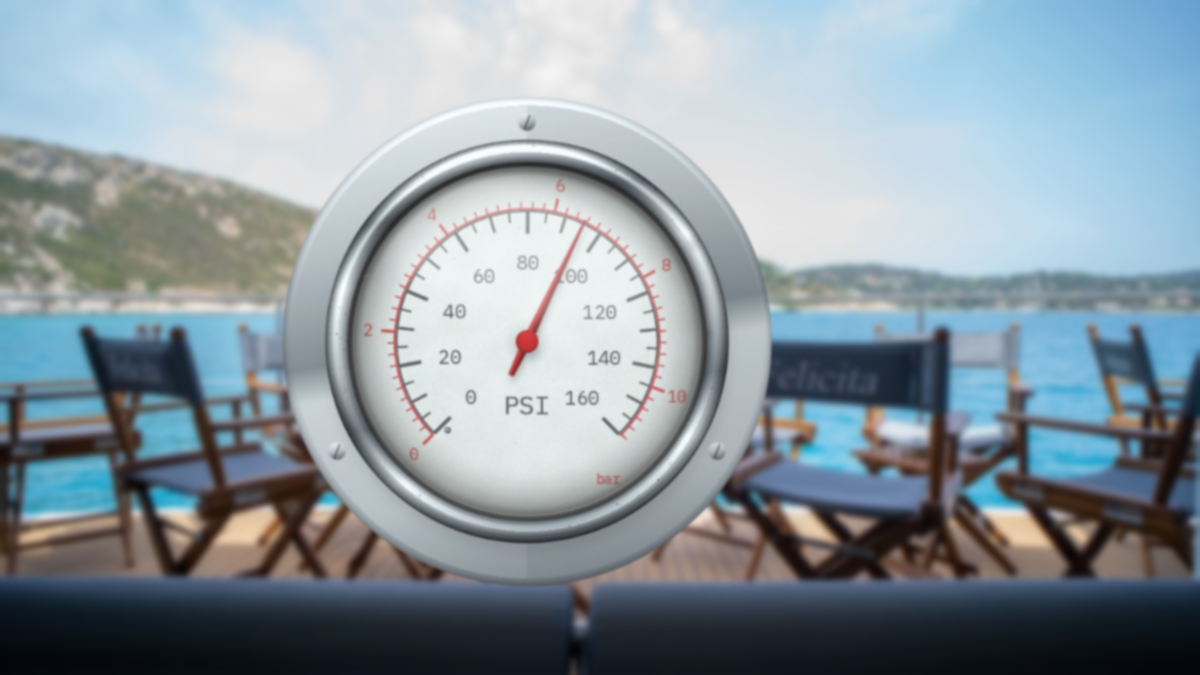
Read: value=95 unit=psi
